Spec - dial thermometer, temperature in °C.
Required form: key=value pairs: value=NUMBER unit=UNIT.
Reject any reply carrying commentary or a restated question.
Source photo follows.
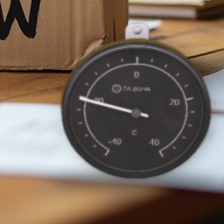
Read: value=-20 unit=°C
